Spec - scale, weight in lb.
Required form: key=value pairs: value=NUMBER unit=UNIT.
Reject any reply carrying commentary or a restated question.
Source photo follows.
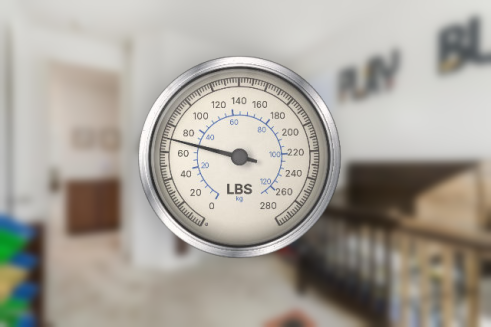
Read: value=70 unit=lb
